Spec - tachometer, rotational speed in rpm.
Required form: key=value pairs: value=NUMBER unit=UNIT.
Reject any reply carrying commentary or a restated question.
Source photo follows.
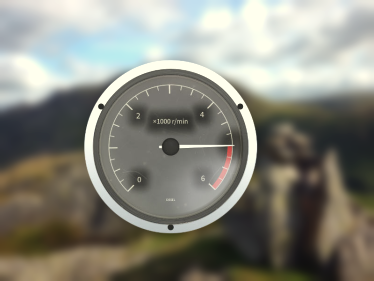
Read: value=5000 unit=rpm
